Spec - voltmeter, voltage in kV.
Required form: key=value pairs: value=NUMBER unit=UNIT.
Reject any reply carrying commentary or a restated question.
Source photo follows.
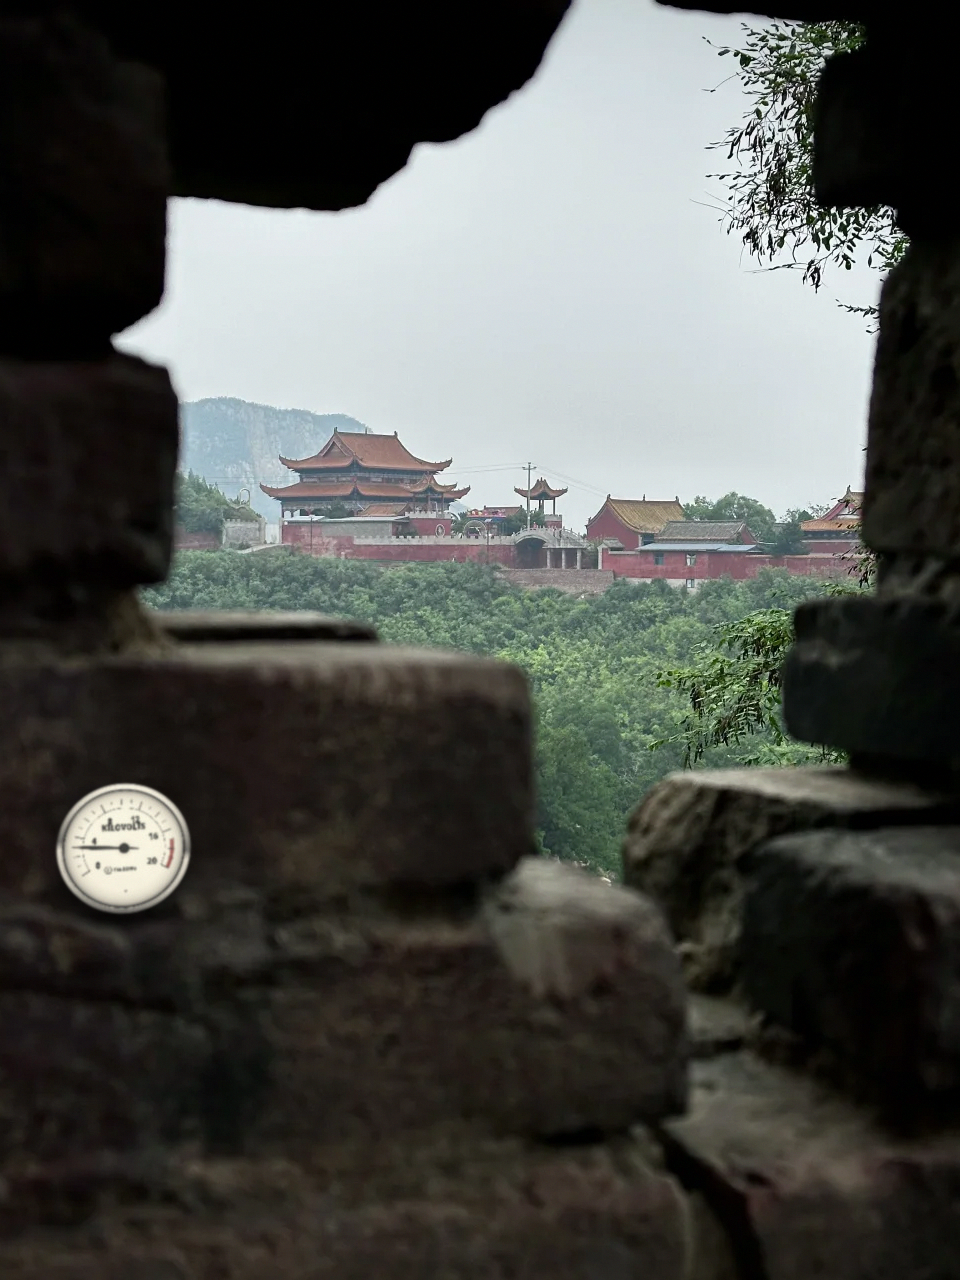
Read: value=3 unit=kV
